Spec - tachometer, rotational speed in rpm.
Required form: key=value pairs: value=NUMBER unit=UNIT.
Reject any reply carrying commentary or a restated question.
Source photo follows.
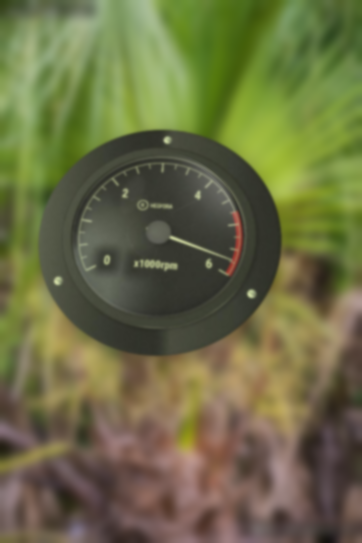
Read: value=5750 unit=rpm
